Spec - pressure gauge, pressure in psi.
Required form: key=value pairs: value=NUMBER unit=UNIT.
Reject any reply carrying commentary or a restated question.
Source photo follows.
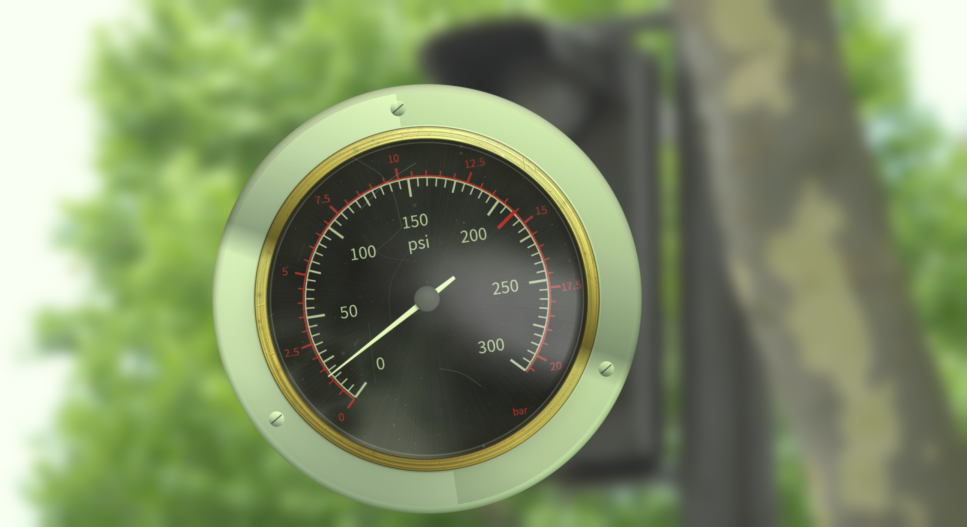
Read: value=17.5 unit=psi
